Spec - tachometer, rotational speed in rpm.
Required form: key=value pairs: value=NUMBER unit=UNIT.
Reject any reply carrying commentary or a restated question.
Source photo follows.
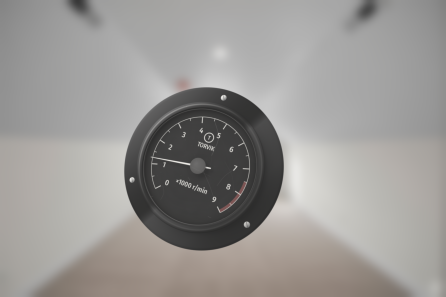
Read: value=1250 unit=rpm
